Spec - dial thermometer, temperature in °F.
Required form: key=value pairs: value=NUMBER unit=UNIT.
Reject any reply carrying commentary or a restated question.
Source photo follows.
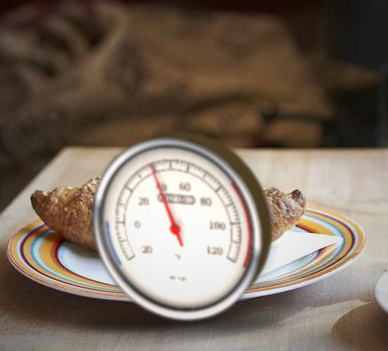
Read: value=40 unit=°F
